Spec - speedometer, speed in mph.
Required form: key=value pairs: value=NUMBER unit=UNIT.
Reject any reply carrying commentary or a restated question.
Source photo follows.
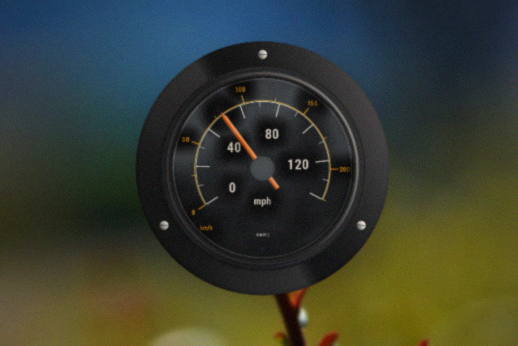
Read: value=50 unit=mph
